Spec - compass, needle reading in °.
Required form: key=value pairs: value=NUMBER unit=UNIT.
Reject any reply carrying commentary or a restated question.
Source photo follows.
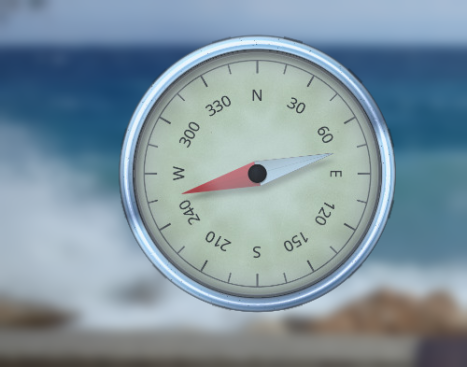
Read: value=255 unit=°
